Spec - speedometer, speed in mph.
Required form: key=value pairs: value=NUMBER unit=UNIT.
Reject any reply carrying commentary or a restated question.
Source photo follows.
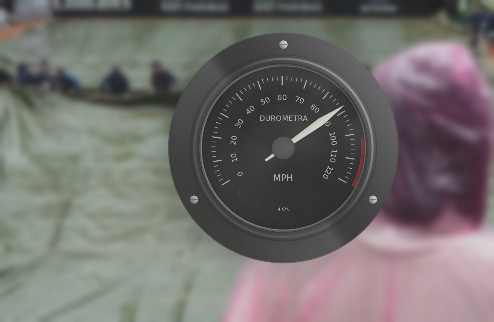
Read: value=88 unit=mph
